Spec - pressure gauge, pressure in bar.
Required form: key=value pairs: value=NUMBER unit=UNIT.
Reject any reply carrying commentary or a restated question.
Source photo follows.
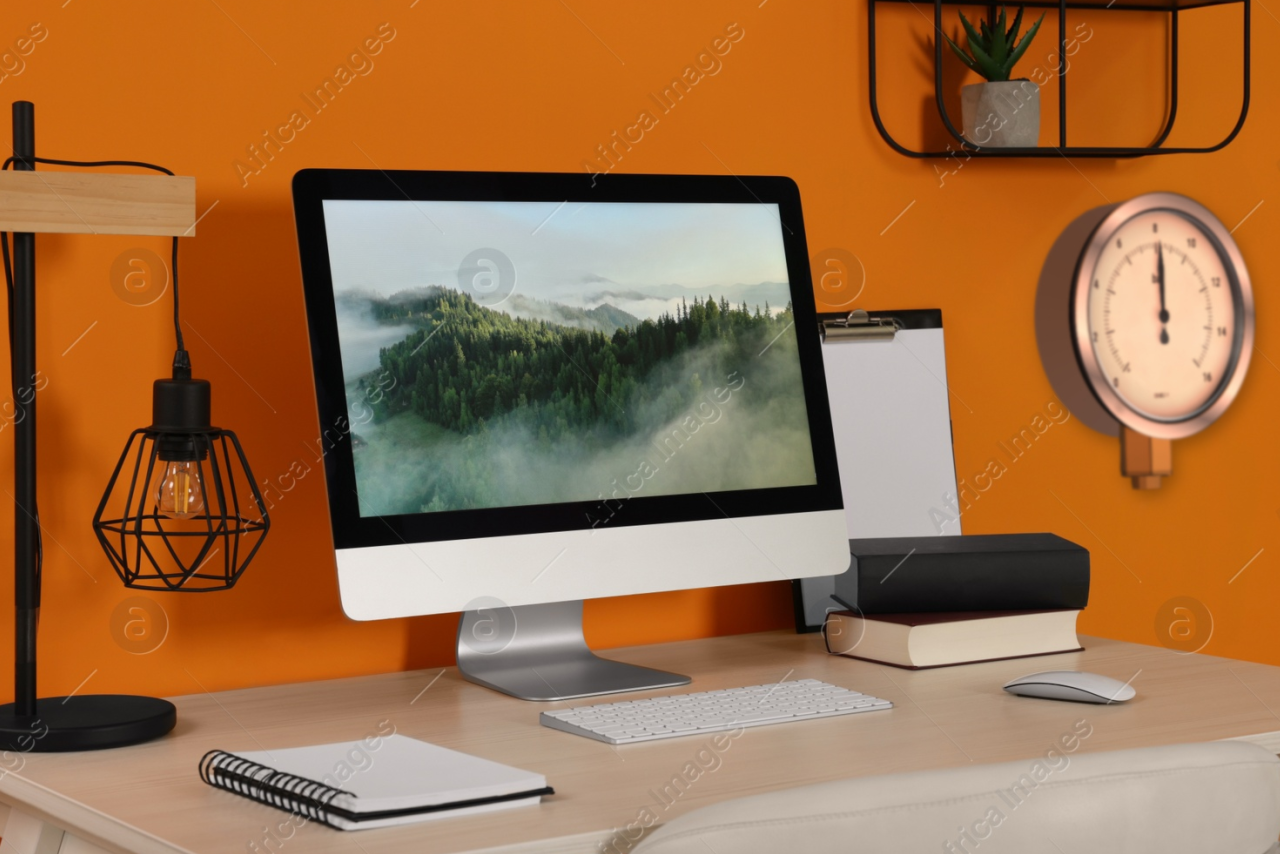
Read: value=8 unit=bar
